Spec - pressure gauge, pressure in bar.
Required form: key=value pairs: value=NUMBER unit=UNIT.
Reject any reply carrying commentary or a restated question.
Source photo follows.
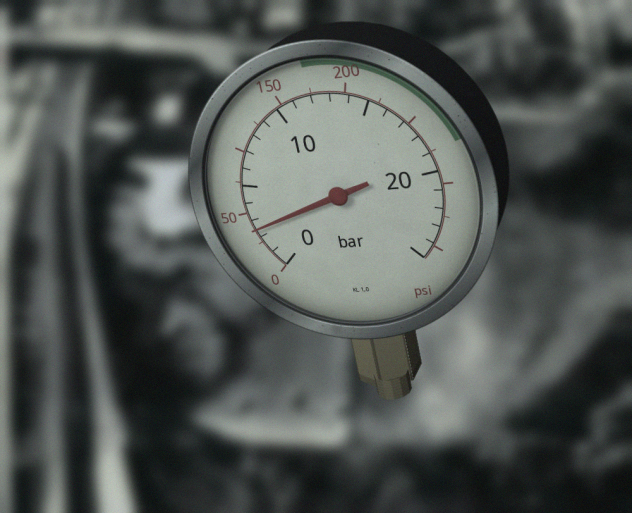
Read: value=2.5 unit=bar
